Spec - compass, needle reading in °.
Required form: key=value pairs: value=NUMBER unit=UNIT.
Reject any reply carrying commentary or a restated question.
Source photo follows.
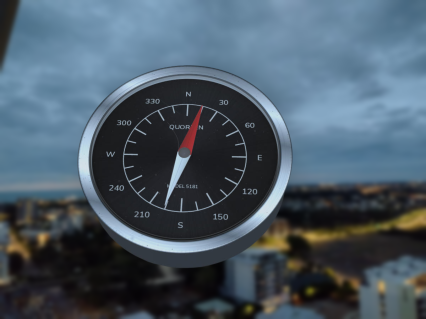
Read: value=15 unit=°
